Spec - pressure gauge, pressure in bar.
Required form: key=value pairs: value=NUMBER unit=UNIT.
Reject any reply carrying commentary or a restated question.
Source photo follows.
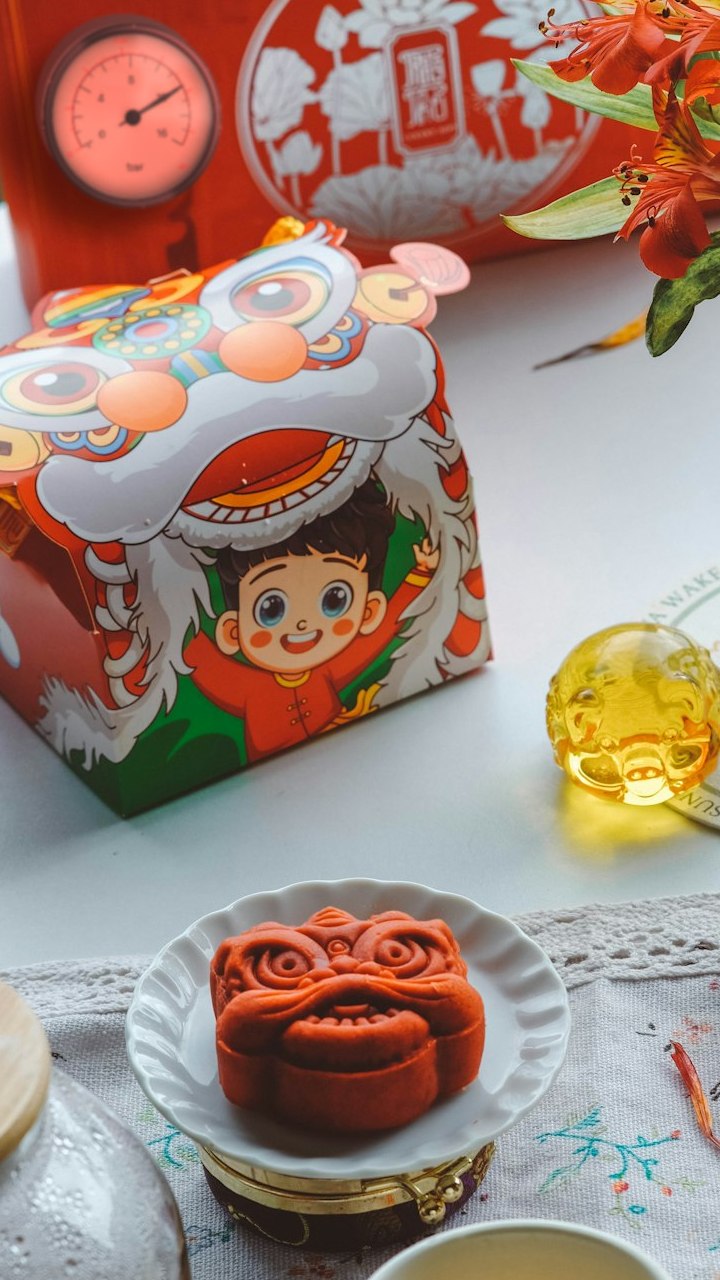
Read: value=12 unit=bar
